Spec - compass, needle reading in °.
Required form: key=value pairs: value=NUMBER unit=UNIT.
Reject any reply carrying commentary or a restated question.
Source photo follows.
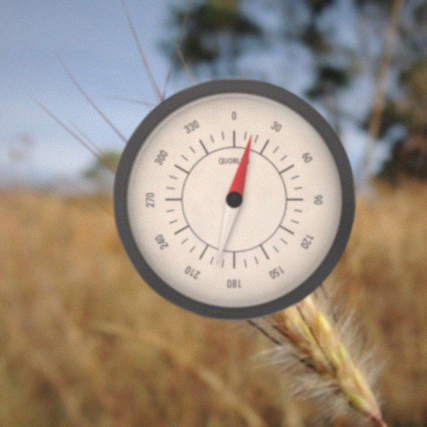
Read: value=15 unit=°
